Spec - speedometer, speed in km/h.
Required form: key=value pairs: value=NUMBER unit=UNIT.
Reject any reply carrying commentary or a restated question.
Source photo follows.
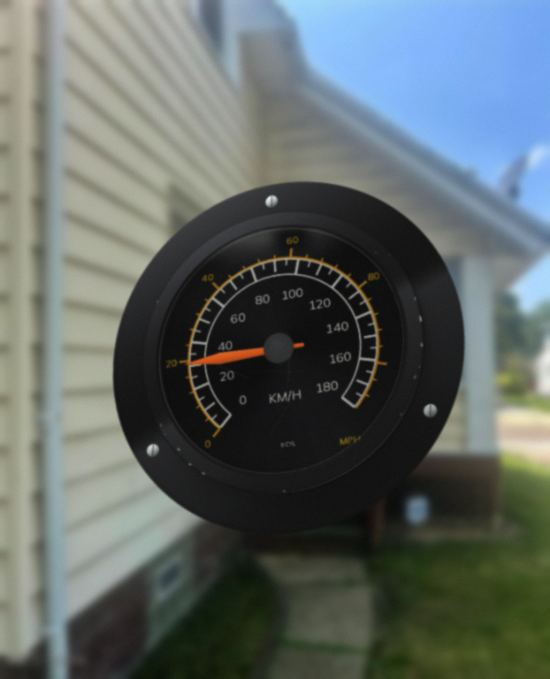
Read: value=30 unit=km/h
